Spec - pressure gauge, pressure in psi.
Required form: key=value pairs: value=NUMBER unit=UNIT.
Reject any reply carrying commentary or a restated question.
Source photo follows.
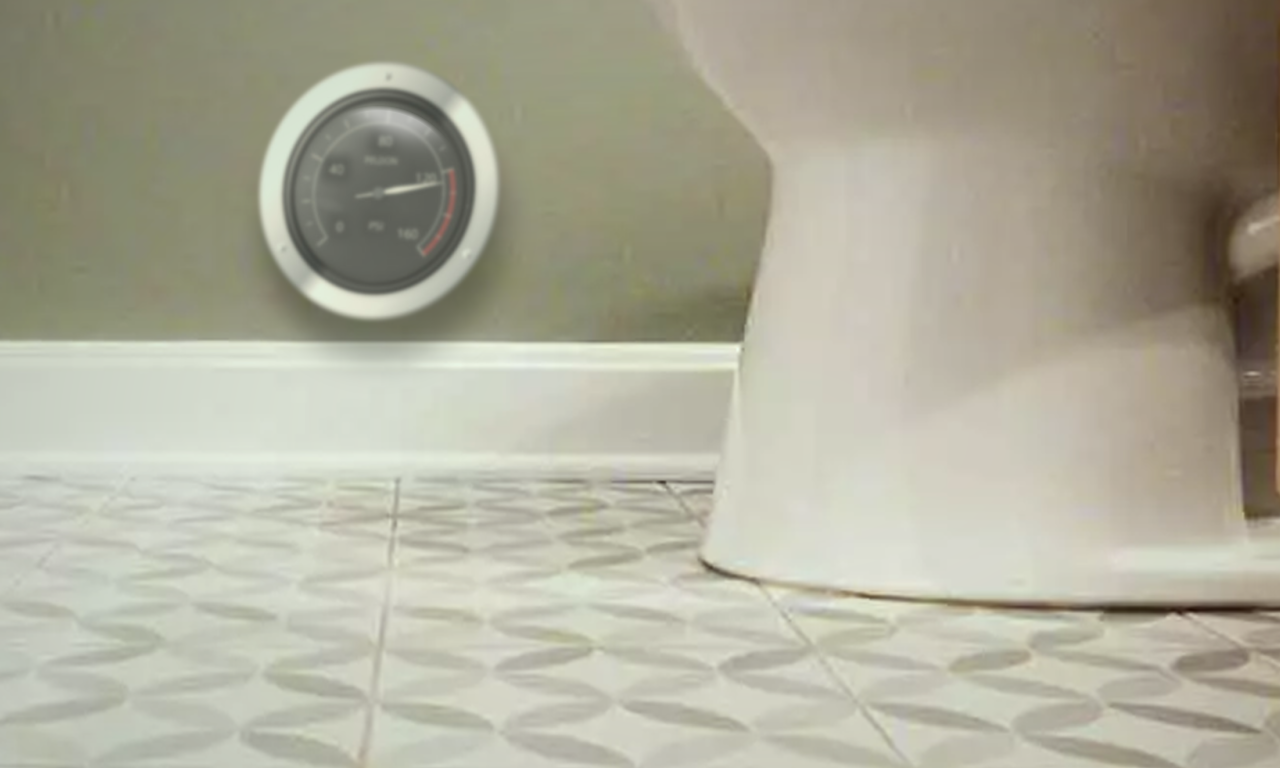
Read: value=125 unit=psi
